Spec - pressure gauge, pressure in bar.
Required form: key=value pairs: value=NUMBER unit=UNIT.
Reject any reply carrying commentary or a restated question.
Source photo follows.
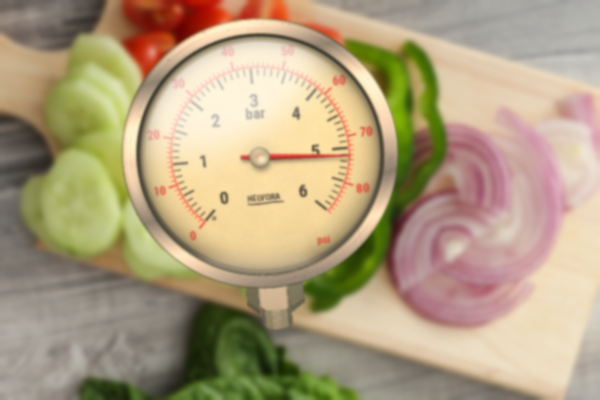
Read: value=5.1 unit=bar
